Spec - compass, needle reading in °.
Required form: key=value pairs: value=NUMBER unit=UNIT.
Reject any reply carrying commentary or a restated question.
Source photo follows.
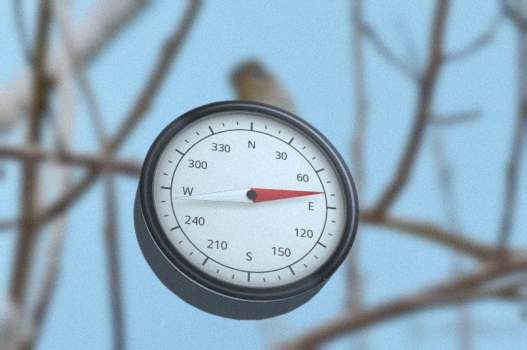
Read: value=80 unit=°
